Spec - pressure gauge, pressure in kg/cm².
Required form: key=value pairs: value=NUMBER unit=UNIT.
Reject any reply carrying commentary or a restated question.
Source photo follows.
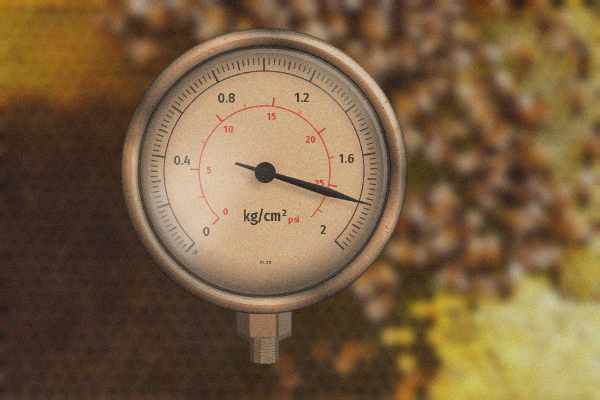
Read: value=1.8 unit=kg/cm²
